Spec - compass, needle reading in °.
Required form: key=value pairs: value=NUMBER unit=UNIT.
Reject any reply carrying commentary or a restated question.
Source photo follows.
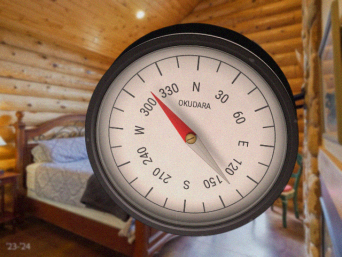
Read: value=315 unit=°
